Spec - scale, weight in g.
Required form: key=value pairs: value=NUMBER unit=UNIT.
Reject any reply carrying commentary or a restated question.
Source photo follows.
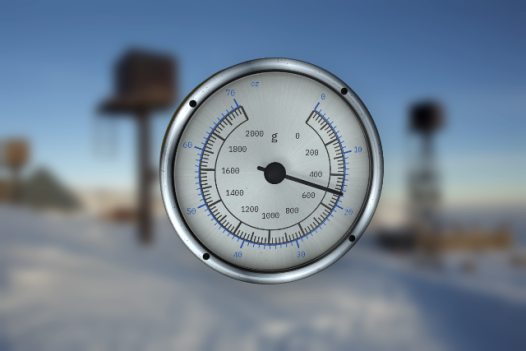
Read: value=500 unit=g
